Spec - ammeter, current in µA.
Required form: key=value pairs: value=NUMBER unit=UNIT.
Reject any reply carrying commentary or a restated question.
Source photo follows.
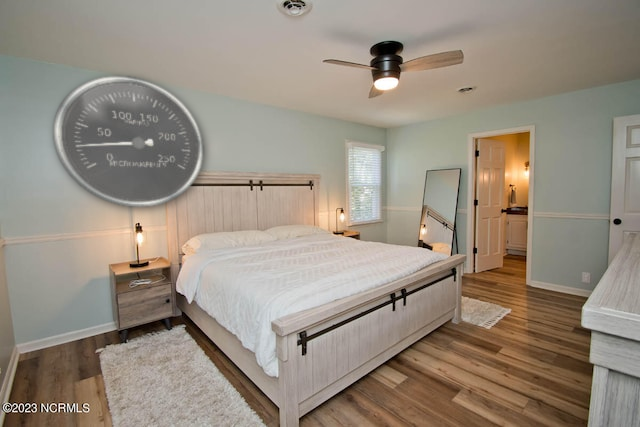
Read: value=25 unit=µA
